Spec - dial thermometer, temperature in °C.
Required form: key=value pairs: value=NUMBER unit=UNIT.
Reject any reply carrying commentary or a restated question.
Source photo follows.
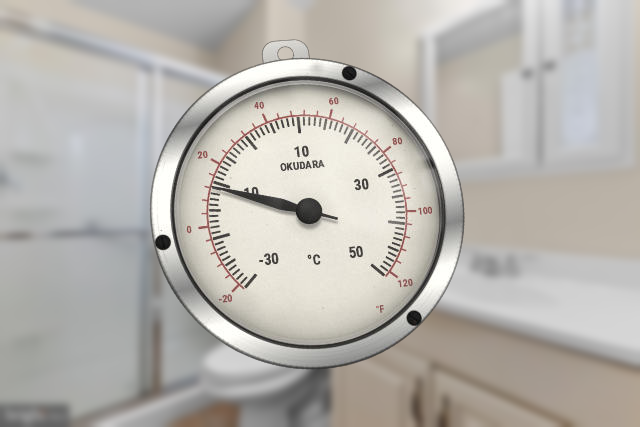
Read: value=-11 unit=°C
